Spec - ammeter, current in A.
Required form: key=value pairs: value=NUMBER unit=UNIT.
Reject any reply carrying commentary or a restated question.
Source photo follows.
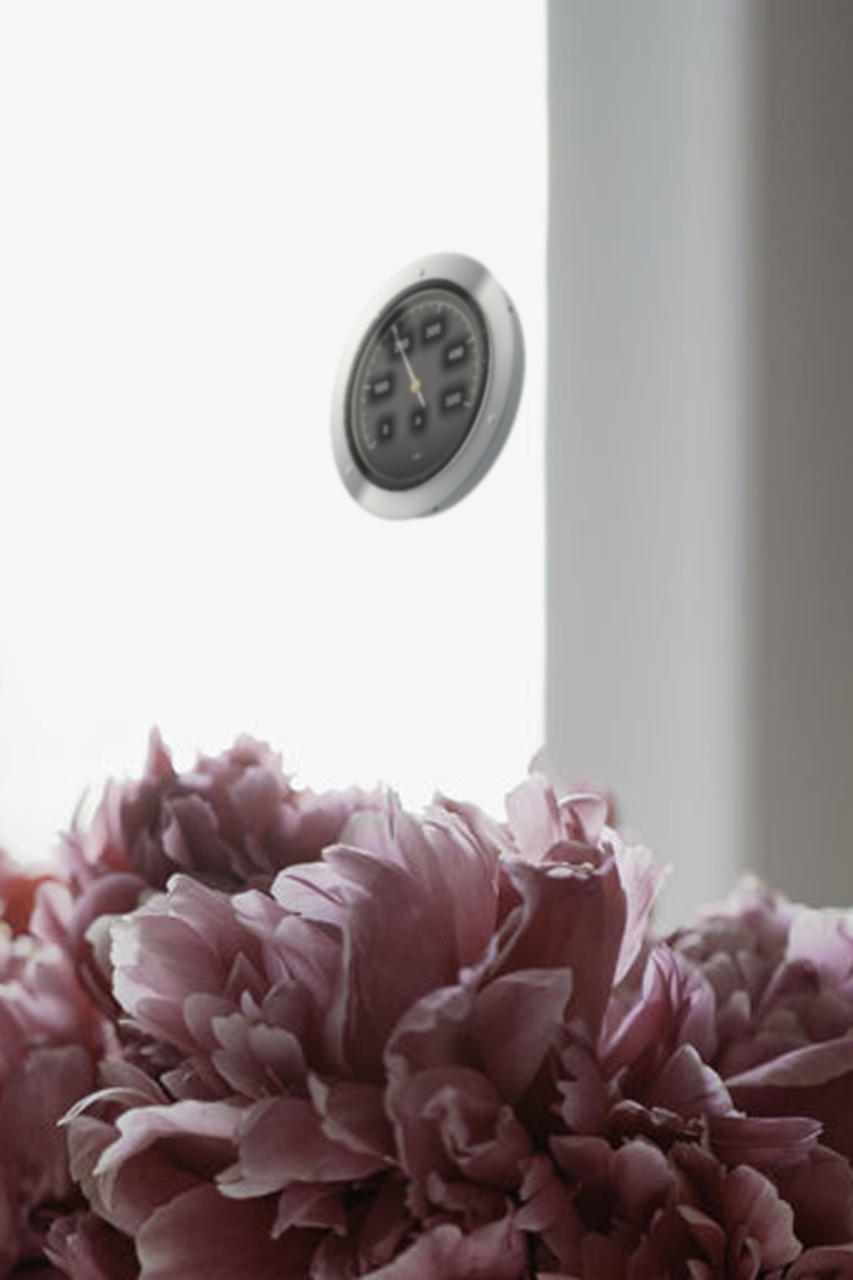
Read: value=200 unit=A
